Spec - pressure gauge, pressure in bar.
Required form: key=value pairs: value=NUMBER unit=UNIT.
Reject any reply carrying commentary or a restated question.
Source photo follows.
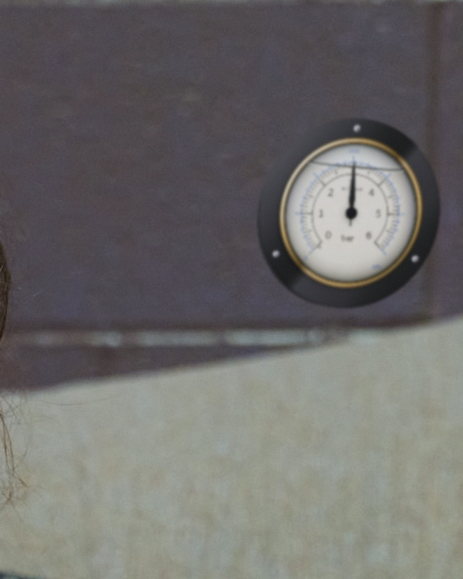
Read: value=3 unit=bar
